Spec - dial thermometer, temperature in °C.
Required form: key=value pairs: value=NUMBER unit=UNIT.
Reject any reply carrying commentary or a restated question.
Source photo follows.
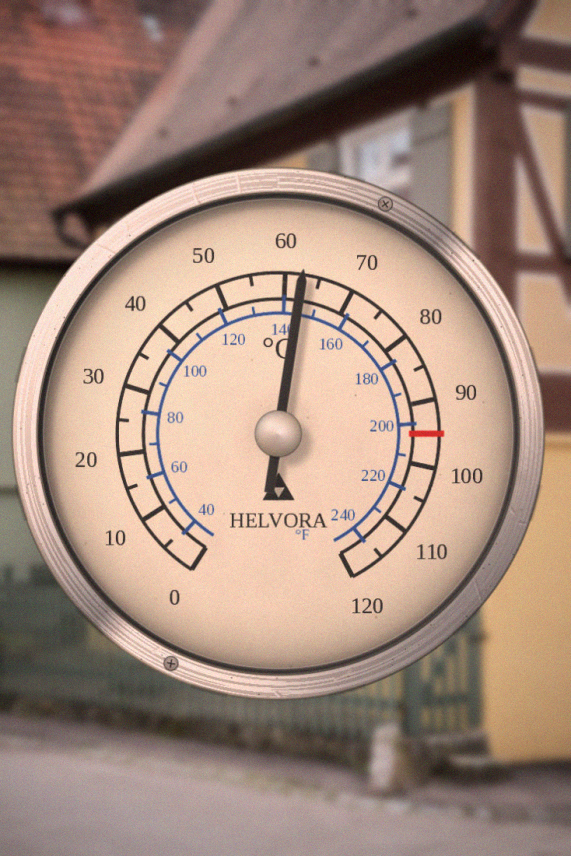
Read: value=62.5 unit=°C
